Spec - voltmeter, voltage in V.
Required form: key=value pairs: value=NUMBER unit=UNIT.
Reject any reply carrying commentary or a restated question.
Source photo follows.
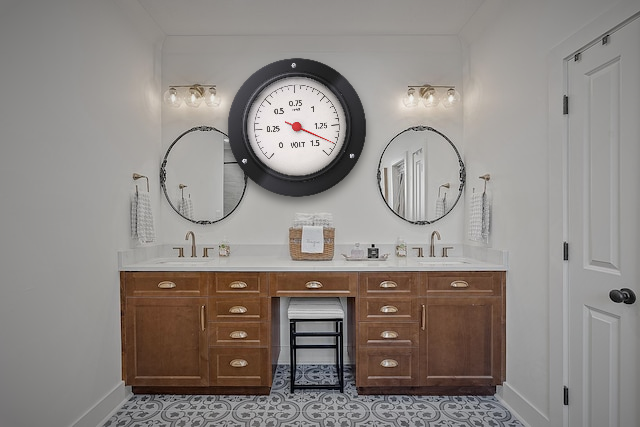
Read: value=1.4 unit=V
